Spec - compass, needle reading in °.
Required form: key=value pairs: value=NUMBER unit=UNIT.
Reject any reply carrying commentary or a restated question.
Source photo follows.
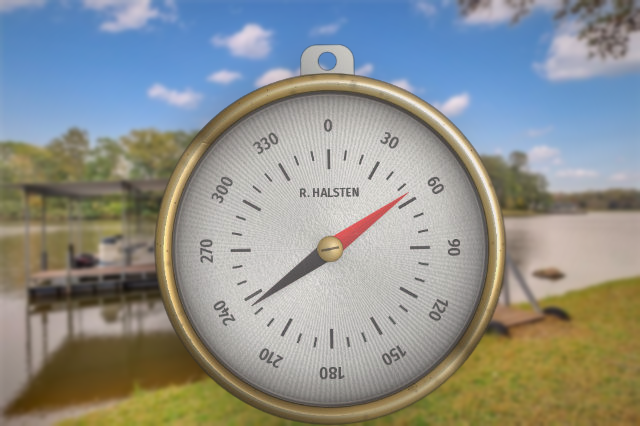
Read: value=55 unit=°
